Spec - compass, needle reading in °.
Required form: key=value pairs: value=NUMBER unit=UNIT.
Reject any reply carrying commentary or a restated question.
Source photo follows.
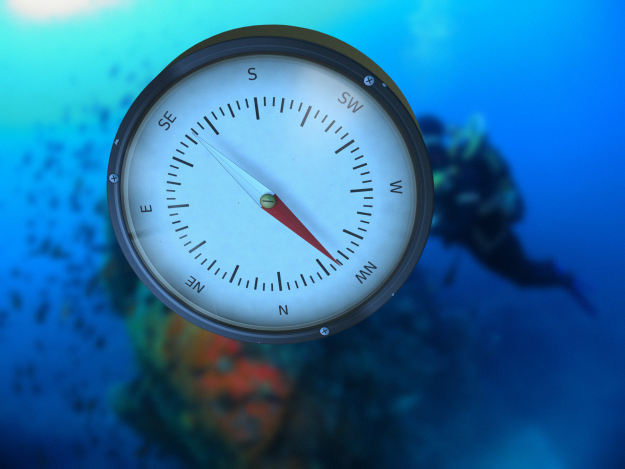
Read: value=320 unit=°
